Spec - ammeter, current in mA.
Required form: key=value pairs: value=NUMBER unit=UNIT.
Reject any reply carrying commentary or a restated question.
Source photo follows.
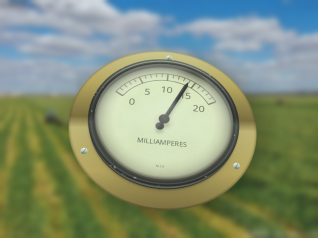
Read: value=14 unit=mA
